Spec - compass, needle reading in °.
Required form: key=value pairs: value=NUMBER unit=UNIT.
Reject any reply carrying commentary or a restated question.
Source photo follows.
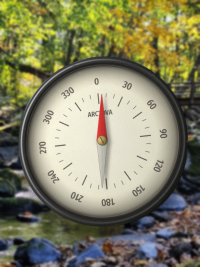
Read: value=5 unit=°
